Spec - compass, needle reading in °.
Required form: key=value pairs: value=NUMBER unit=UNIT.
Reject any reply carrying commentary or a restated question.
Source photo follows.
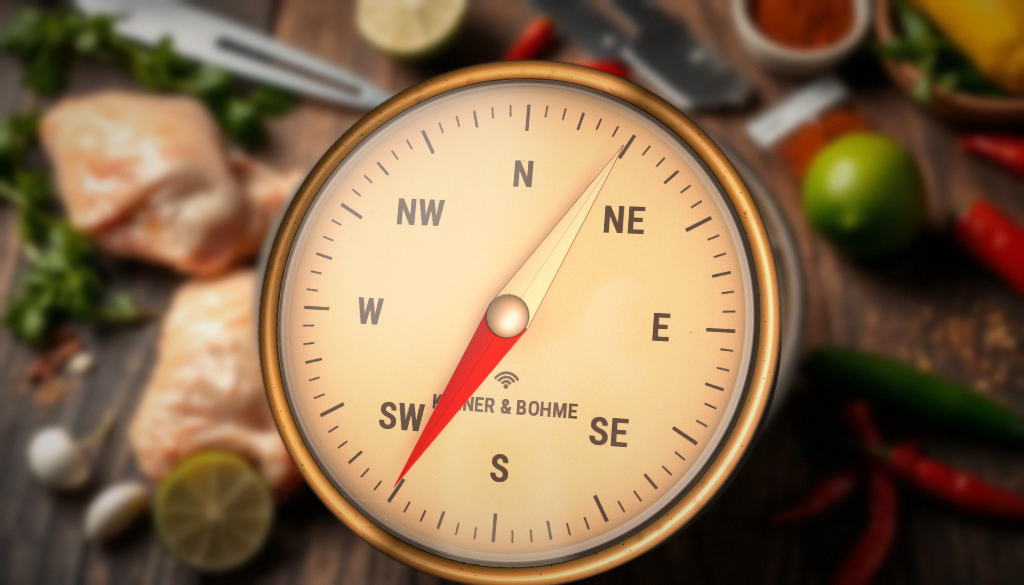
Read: value=210 unit=°
